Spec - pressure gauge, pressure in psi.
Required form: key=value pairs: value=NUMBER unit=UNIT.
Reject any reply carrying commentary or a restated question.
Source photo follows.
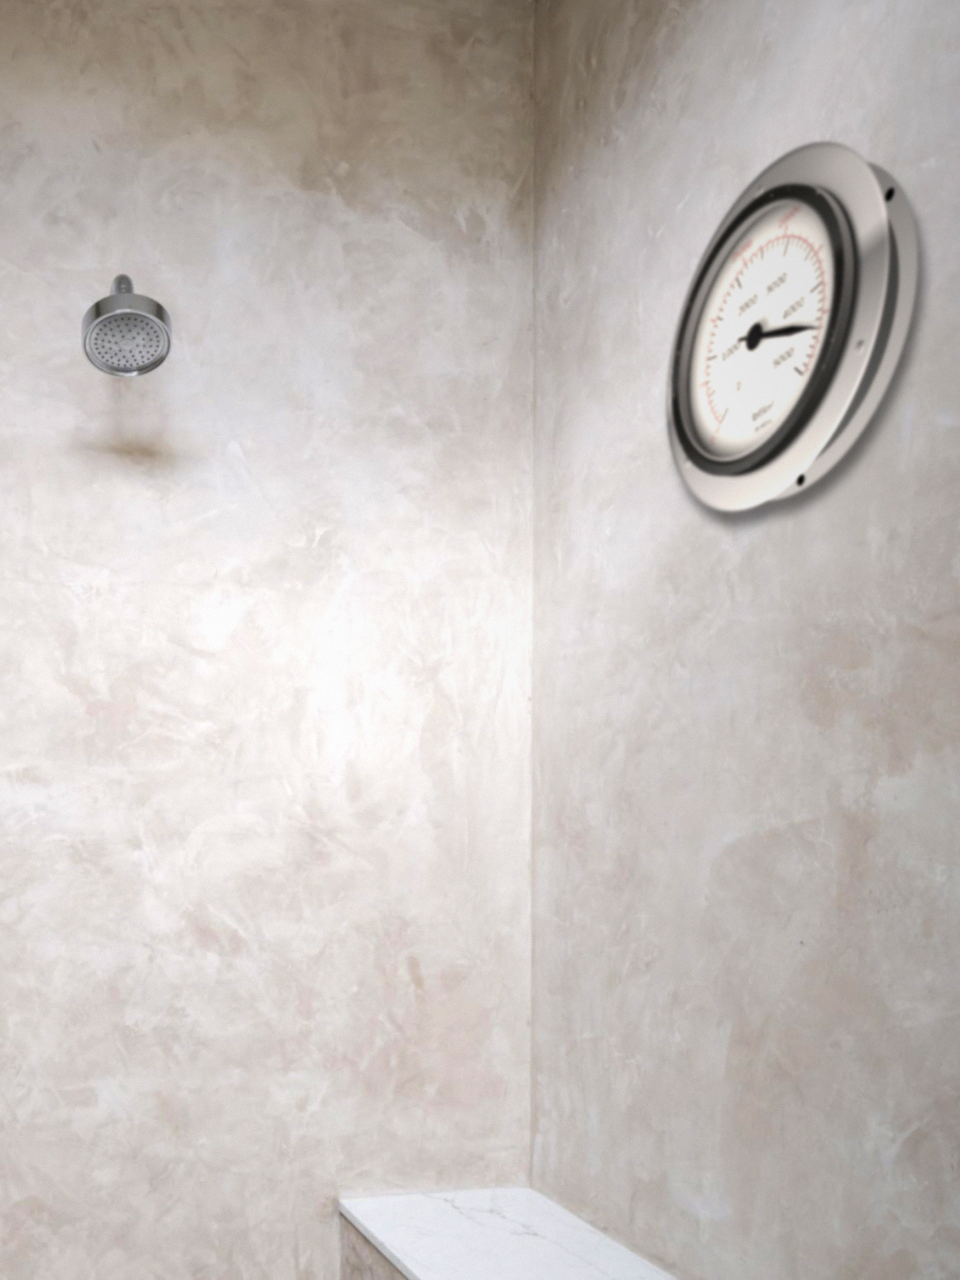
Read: value=4500 unit=psi
